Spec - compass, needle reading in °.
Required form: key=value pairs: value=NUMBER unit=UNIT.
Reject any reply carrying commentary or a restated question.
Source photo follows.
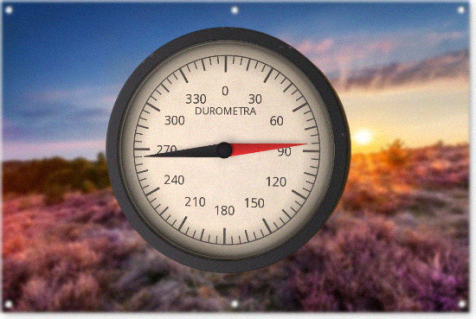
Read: value=85 unit=°
